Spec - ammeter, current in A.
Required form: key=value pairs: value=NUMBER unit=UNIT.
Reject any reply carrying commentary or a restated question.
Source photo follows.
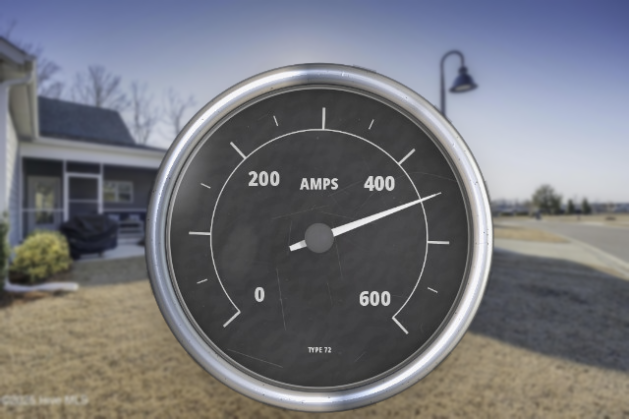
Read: value=450 unit=A
